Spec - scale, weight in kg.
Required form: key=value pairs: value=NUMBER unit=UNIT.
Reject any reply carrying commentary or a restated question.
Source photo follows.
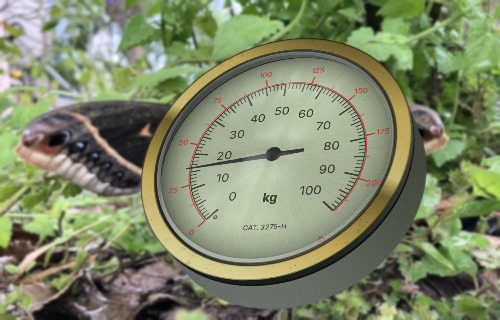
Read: value=15 unit=kg
